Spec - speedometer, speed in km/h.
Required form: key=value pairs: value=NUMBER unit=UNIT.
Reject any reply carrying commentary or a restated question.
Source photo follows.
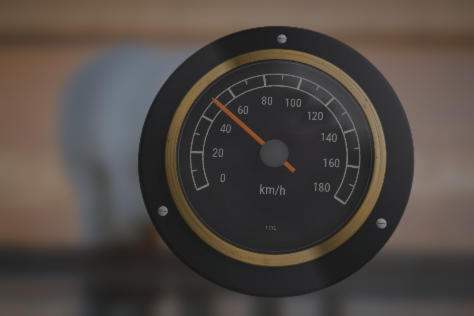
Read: value=50 unit=km/h
